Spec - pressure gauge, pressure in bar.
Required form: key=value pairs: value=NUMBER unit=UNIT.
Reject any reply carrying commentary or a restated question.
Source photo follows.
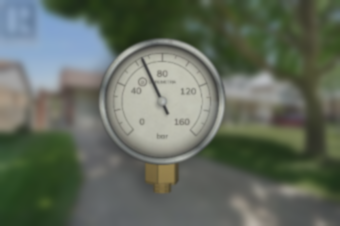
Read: value=65 unit=bar
